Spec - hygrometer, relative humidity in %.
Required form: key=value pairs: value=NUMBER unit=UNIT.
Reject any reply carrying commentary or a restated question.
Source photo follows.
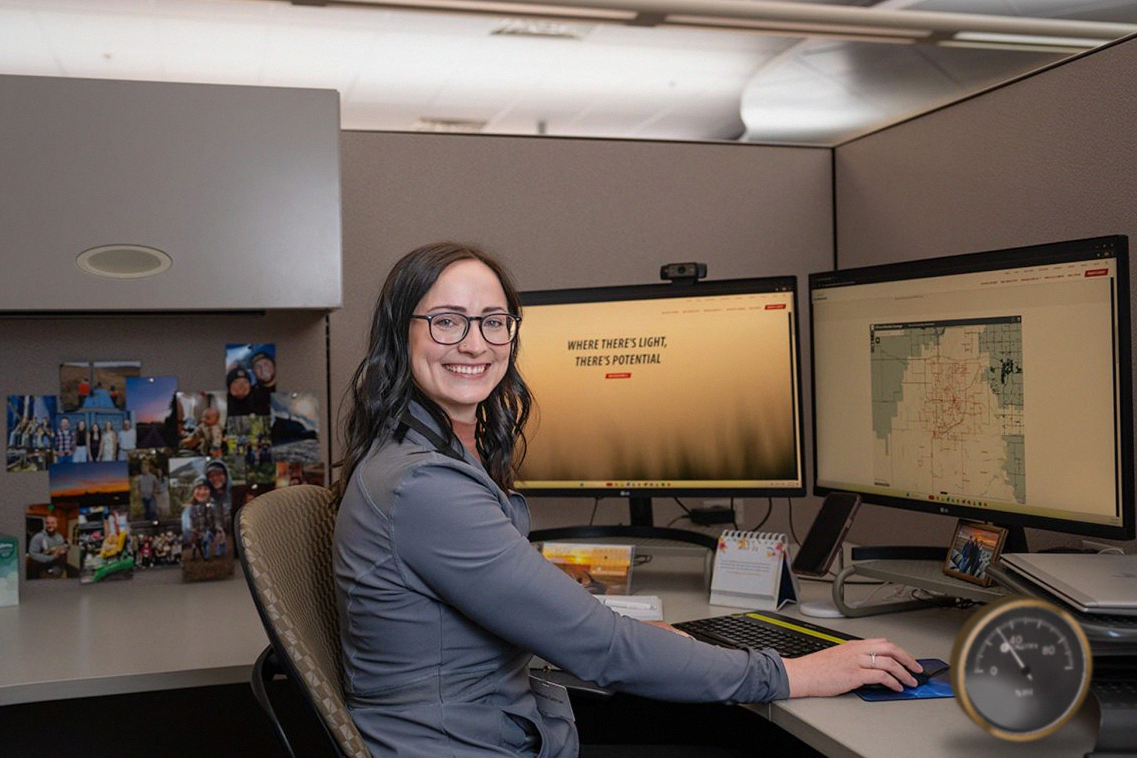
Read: value=30 unit=%
